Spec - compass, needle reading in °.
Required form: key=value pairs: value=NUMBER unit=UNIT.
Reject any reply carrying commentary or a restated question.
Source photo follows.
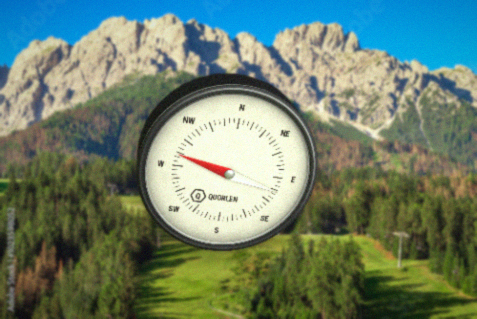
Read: value=285 unit=°
